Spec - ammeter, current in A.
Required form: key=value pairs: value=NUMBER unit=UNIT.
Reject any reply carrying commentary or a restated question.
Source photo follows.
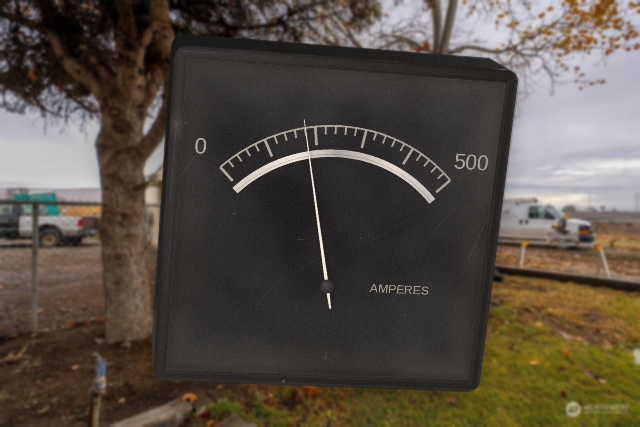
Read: value=180 unit=A
